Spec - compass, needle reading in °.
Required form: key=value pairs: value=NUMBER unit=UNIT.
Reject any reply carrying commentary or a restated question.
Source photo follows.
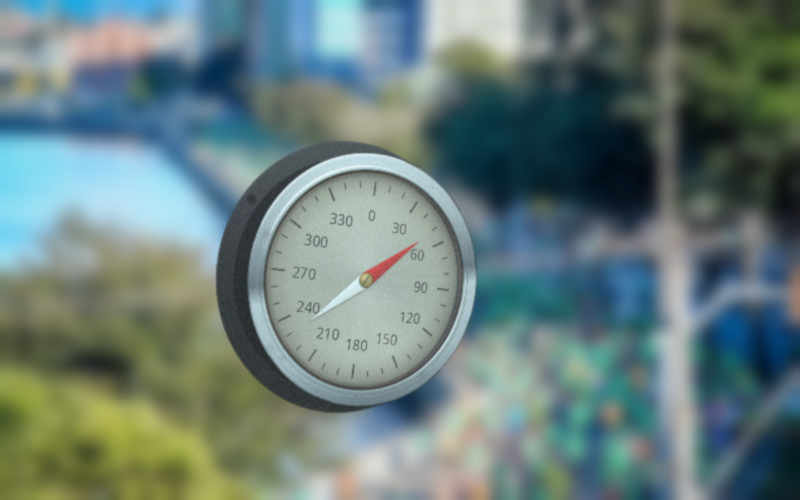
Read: value=50 unit=°
